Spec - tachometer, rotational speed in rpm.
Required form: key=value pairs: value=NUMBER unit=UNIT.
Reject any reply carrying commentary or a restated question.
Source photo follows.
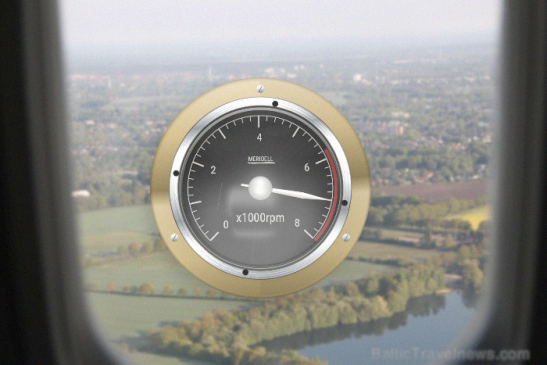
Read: value=7000 unit=rpm
